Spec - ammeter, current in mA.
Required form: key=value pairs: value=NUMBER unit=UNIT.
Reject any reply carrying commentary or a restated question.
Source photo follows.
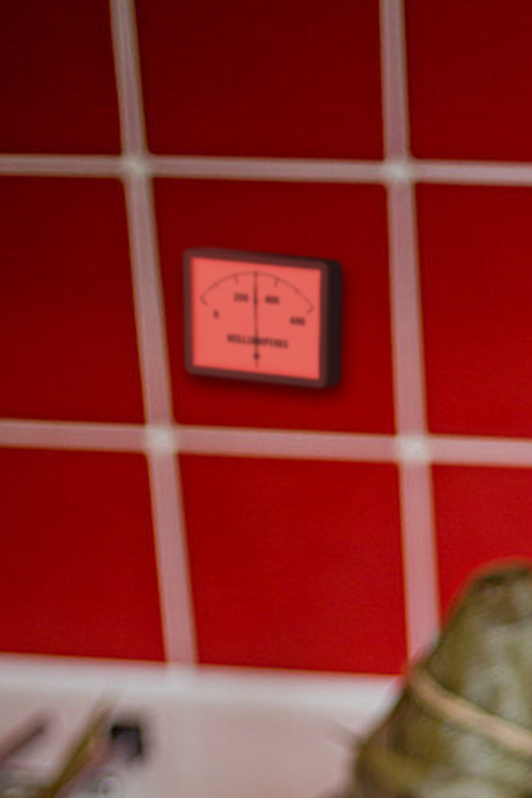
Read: value=300 unit=mA
